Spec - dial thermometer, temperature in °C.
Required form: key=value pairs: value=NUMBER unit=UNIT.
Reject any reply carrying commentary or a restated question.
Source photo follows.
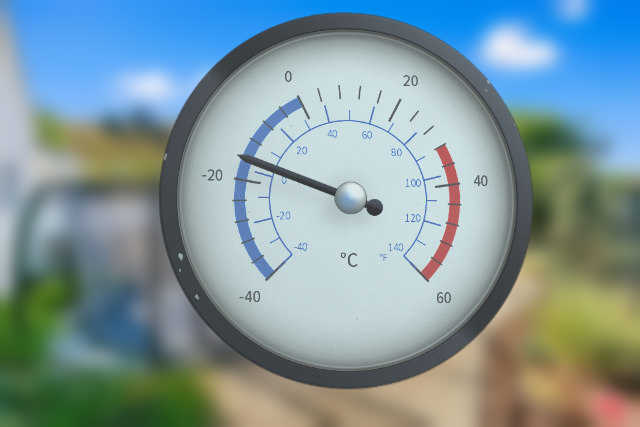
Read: value=-16 unit=°C
